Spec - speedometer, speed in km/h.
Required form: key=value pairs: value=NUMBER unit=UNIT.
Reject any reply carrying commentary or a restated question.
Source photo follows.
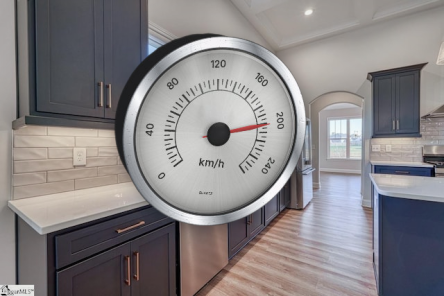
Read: value=200 unit=km/h
